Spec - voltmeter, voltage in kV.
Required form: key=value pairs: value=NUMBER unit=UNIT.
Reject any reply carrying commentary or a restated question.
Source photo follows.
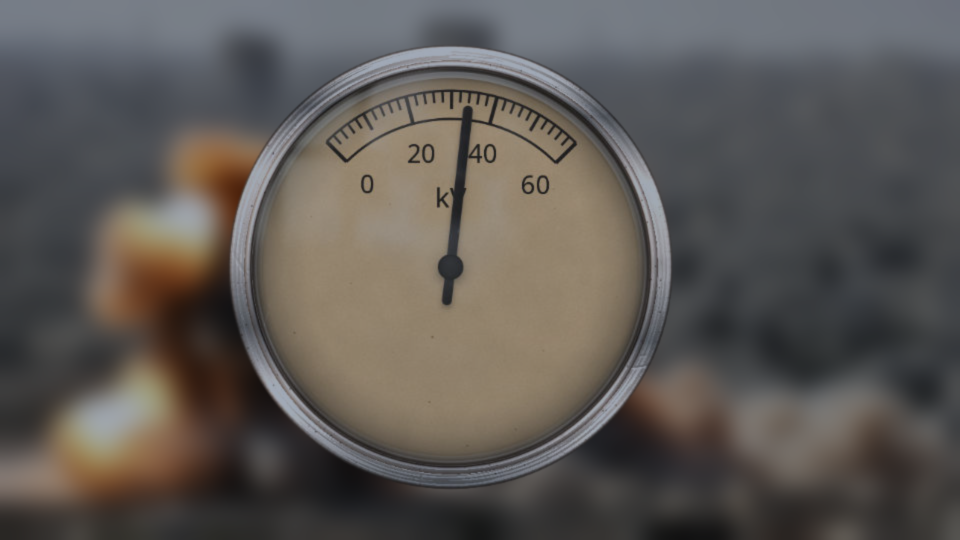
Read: value=34 unit=kV
